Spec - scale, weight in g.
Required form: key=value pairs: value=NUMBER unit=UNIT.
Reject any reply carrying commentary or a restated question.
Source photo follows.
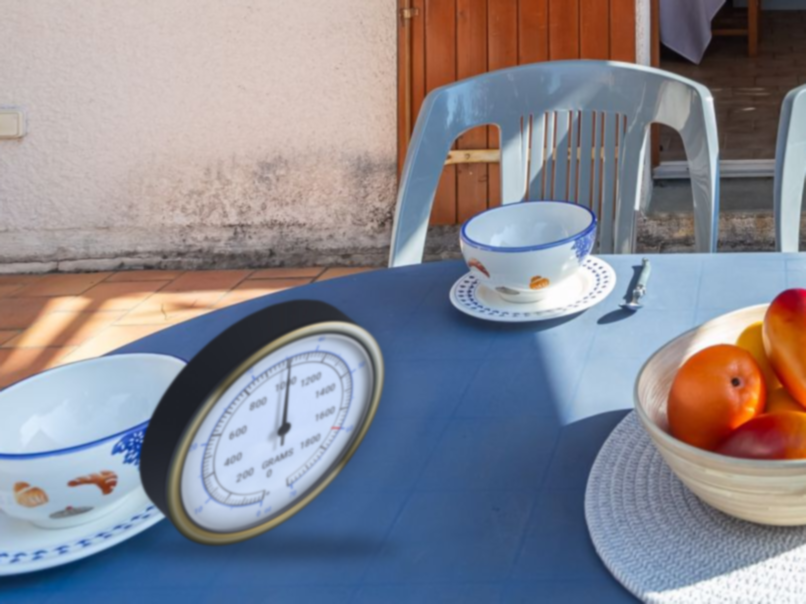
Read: value=1000 unit=g
